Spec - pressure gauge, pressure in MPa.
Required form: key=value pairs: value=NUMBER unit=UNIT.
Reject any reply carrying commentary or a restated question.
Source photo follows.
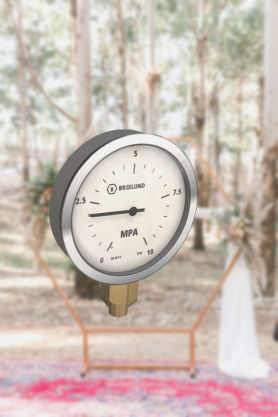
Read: value=2 unit=MPa
